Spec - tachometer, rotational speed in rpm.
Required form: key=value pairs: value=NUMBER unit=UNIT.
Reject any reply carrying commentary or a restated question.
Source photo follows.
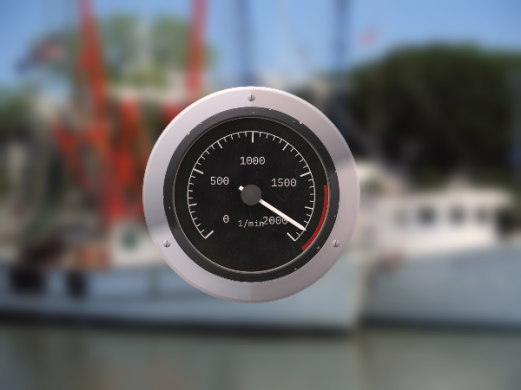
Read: value=1900 unit=rpm
